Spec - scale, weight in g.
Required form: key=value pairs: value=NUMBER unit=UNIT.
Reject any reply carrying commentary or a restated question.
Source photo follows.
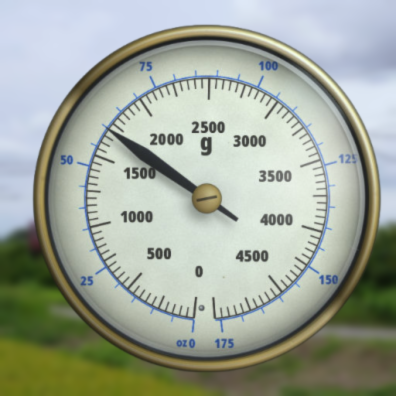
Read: value=1700 unit=g
